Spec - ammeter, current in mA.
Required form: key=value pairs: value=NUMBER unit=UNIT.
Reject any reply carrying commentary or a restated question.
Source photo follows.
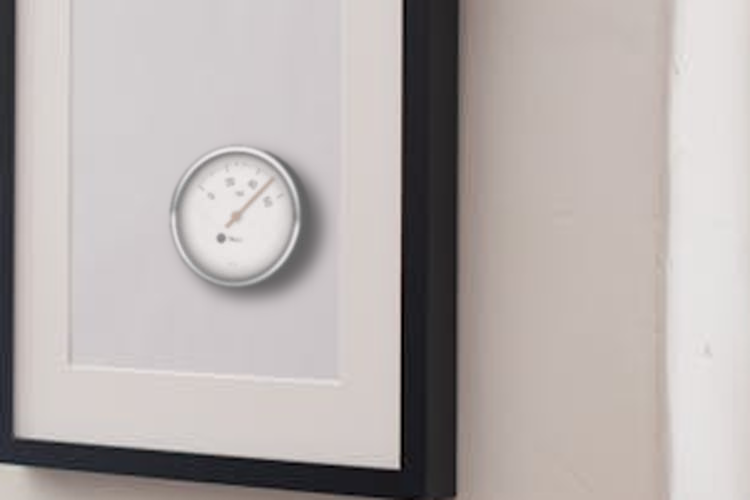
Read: value=50 unit=mA
